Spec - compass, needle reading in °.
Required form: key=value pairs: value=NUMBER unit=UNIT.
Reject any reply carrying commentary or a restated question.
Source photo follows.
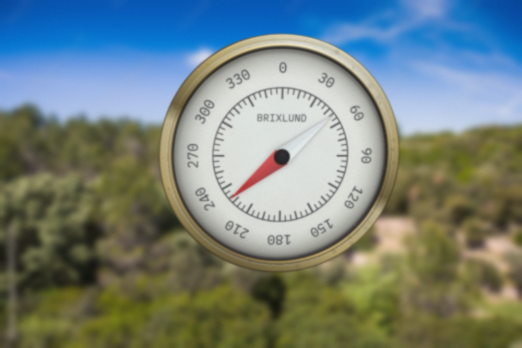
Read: value=230 unit=°
